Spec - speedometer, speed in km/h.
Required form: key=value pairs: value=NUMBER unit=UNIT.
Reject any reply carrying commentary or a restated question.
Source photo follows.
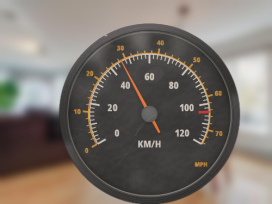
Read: value=46 unit=km/h
